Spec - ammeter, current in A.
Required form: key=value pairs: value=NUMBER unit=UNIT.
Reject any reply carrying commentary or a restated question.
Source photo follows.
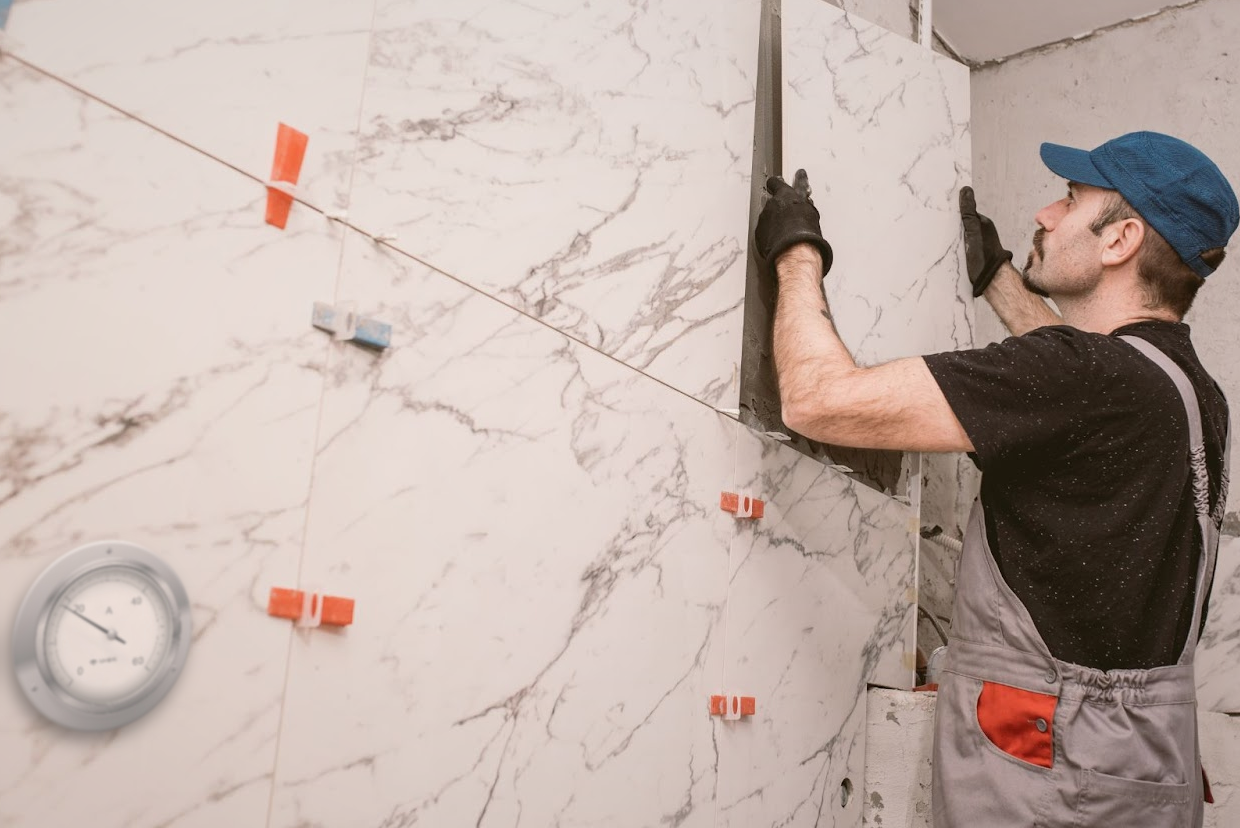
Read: value=18 unit=A
